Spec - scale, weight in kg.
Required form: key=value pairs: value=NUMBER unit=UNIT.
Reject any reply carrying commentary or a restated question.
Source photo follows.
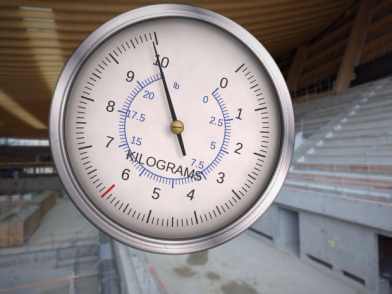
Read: value=9.9 unit=kg
